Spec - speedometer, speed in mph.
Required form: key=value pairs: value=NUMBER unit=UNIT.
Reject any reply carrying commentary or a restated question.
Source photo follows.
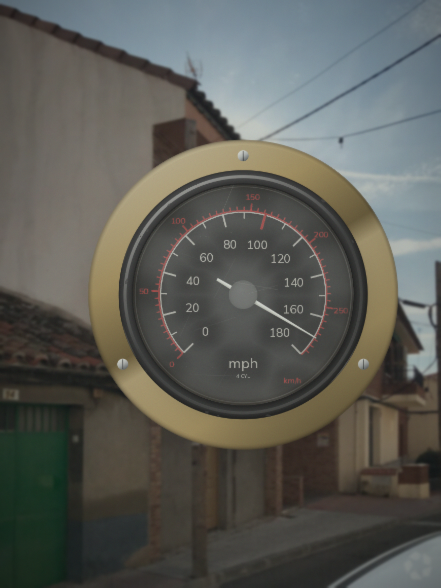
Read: value=170 unit=mph
